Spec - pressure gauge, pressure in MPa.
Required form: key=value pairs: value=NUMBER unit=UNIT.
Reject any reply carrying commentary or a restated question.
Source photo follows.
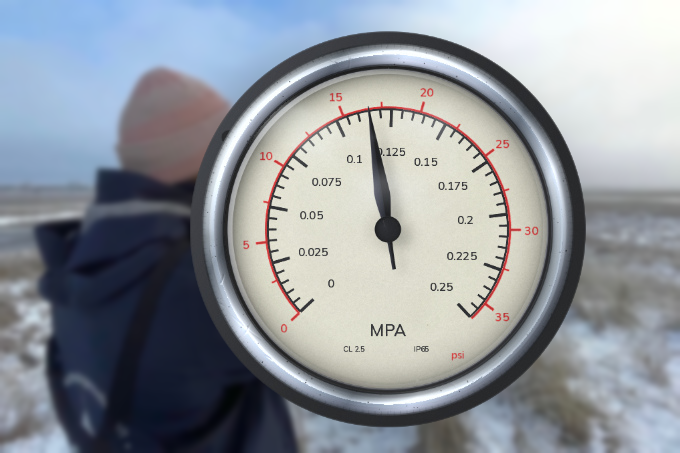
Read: value=0.115 unit=MPa
